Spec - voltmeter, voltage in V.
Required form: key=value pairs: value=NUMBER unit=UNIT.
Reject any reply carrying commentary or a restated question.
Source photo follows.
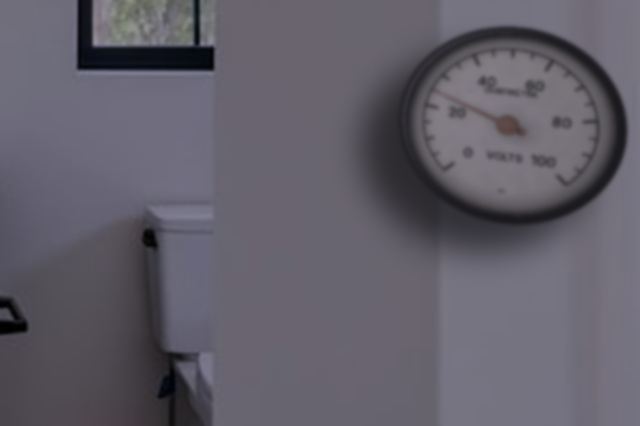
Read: value=25 unit=V
